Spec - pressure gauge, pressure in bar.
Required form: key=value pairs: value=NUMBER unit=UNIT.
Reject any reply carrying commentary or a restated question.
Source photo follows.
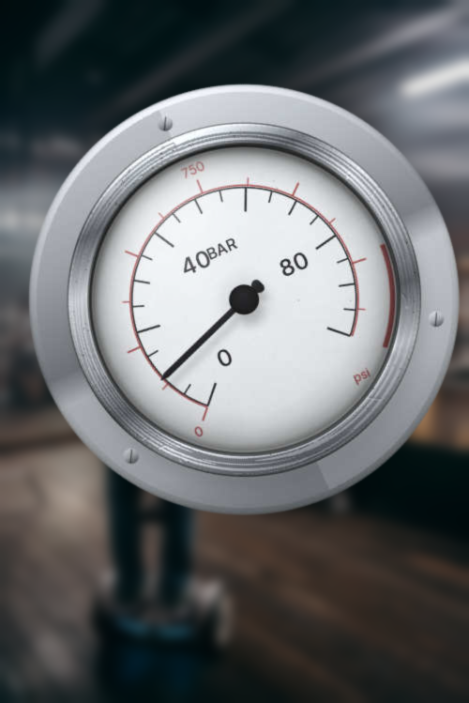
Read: value=10 unit=bar
